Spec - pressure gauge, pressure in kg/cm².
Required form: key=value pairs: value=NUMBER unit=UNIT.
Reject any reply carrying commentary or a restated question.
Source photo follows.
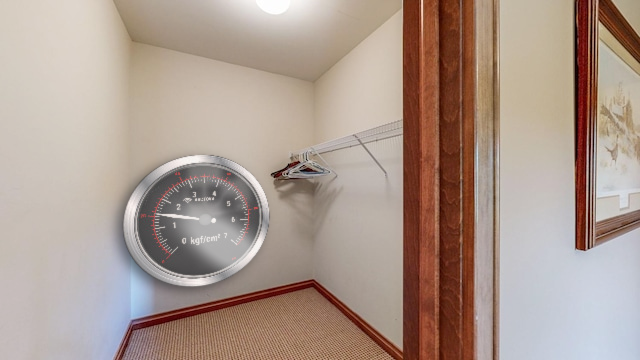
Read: value=1.5 unit=kg/cm²
